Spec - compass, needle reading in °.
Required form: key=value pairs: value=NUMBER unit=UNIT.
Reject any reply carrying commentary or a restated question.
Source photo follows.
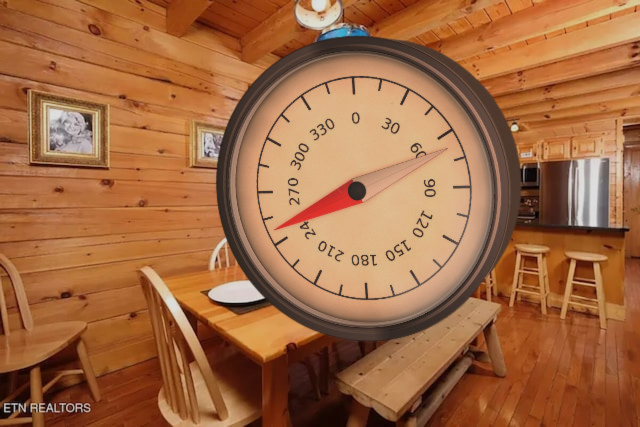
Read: value=247.5 unit=°
